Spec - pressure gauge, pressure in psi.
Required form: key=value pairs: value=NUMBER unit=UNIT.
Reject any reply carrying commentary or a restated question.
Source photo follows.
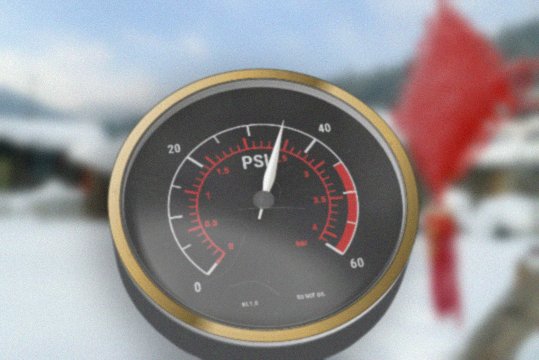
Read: value=35 unit=psi
